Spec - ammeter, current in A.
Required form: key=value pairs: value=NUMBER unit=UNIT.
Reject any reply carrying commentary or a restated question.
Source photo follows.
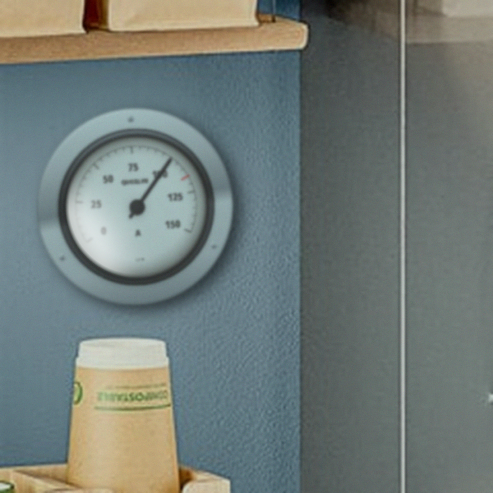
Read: value=100 unit=A
